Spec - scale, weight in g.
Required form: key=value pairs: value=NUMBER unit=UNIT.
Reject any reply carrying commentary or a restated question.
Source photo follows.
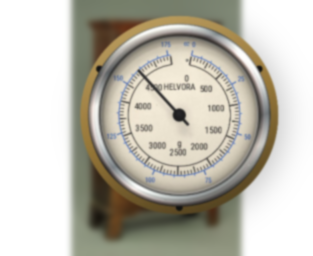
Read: value=4500 unit=g
